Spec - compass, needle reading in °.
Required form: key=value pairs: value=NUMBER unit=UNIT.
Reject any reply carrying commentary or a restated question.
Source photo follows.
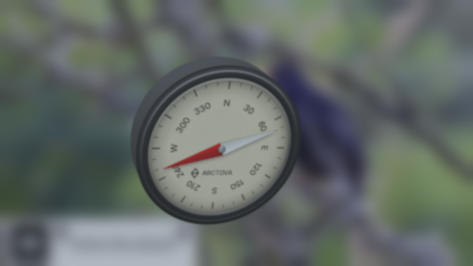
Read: value=250 unit=°
